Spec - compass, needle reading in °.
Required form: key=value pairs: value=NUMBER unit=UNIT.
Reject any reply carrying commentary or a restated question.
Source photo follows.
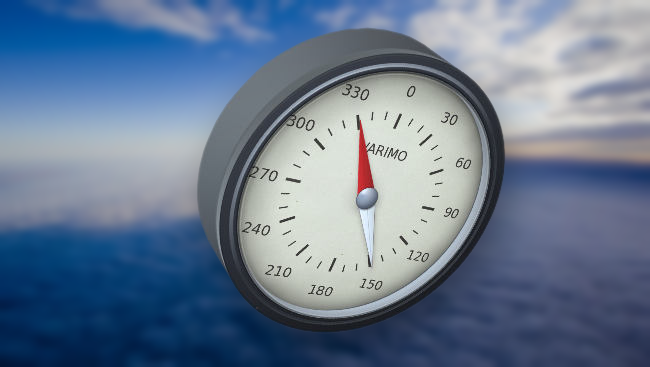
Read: value=330 unit=°
